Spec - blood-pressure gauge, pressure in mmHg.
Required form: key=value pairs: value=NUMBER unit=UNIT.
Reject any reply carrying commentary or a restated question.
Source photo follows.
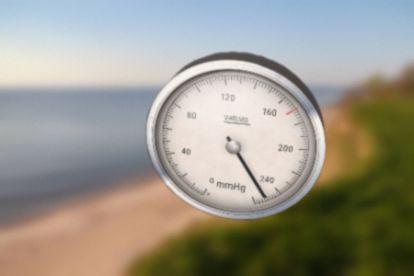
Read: value=250 unit=mmHg
